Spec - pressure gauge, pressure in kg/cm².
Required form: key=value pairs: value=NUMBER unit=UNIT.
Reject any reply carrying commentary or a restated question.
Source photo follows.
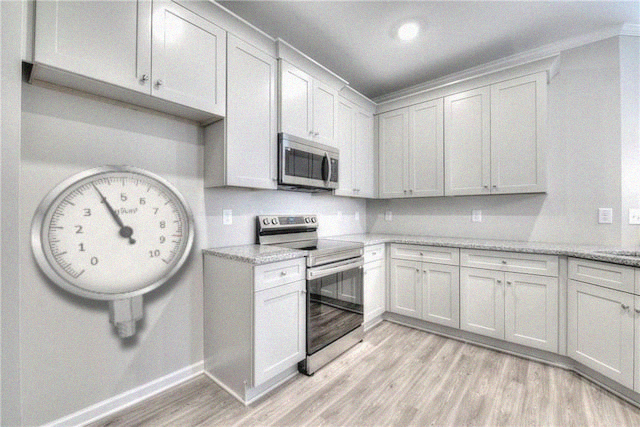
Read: value=4 unit=kg/cm²
